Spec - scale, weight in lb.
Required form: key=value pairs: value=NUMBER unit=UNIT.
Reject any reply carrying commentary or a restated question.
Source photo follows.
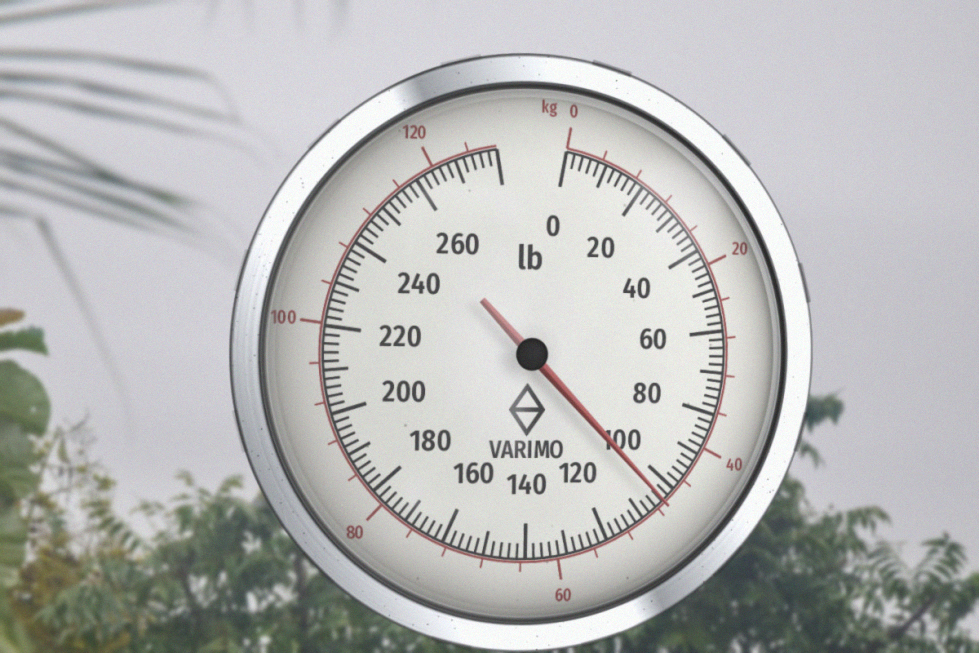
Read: value=104 unit=lb
